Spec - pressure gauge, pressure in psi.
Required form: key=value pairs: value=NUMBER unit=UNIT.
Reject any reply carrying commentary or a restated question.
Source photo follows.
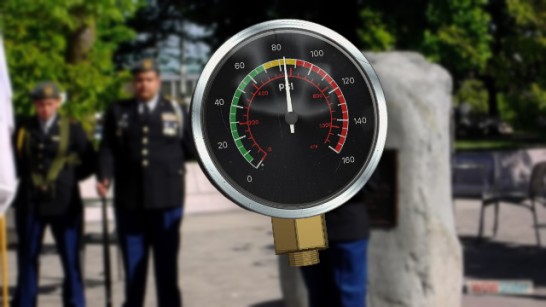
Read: value=82.5 unit=psi
